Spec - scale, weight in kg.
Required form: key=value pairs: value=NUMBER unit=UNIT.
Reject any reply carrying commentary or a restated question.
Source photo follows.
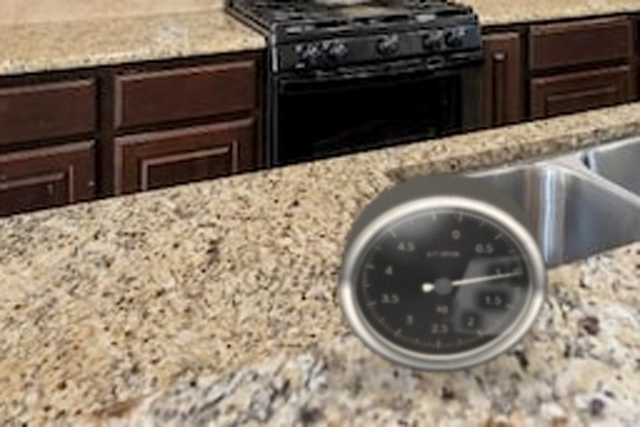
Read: value=1 unit=kg
